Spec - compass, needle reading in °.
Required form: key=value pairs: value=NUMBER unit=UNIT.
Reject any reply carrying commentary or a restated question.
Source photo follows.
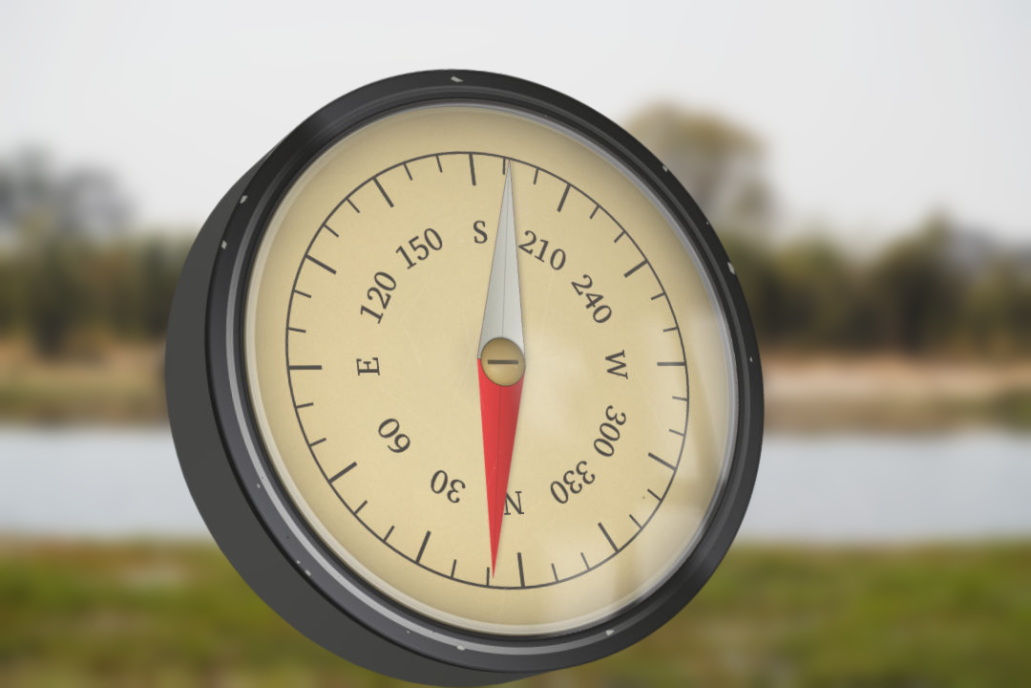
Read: value=10 unit=°
